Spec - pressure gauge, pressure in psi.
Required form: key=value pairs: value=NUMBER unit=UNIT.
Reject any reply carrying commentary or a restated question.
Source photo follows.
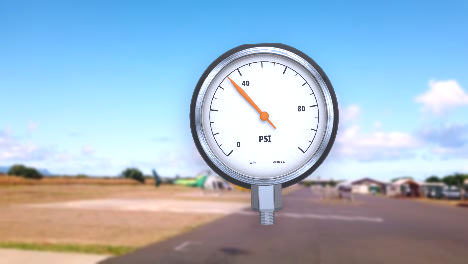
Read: value=35 unit=psi
